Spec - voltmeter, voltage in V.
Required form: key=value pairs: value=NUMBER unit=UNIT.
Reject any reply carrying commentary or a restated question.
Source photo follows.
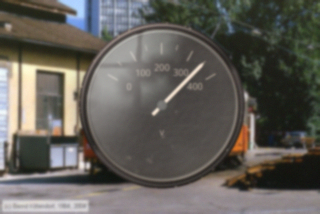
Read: value=350 unit=V
